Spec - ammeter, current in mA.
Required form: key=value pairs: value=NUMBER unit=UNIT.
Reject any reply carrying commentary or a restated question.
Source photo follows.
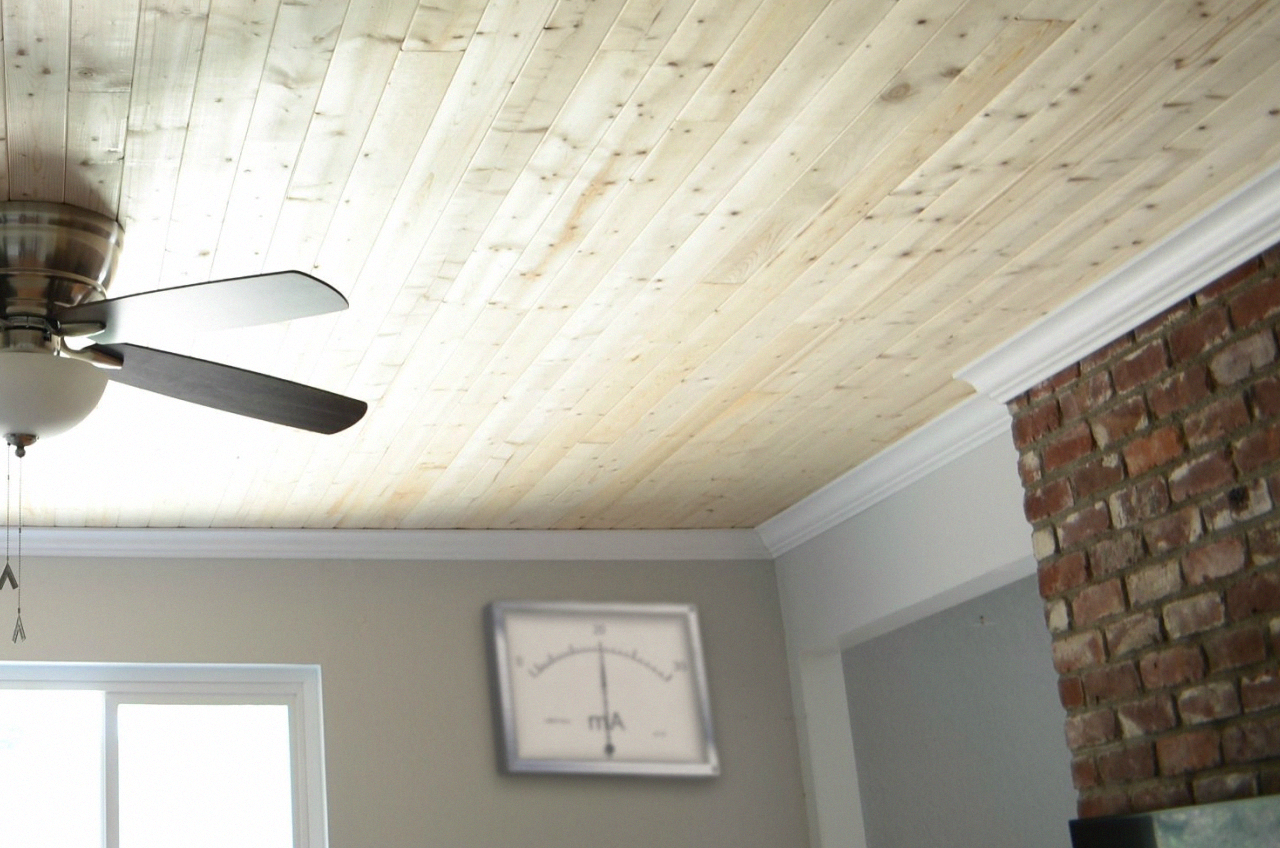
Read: value=20 unit=mA
